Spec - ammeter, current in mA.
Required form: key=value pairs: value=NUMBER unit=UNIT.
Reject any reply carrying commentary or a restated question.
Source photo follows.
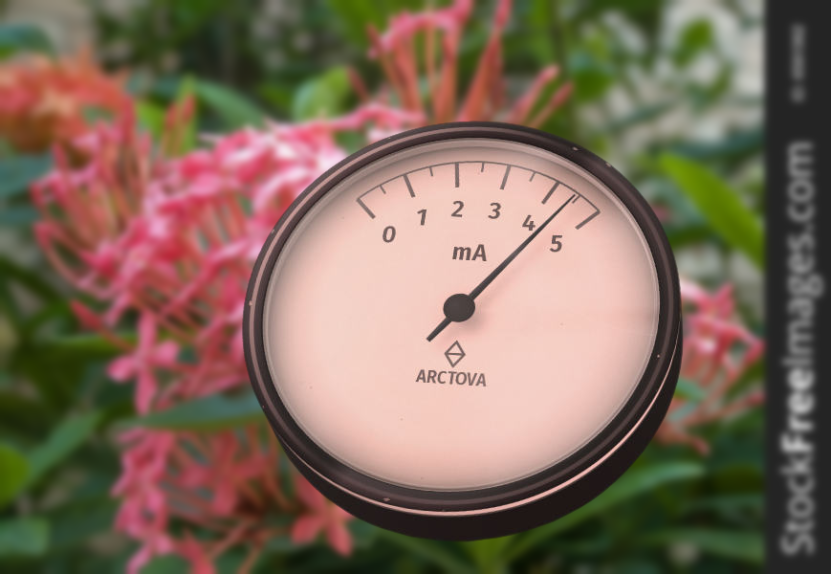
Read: value=4.5 unit=mA
